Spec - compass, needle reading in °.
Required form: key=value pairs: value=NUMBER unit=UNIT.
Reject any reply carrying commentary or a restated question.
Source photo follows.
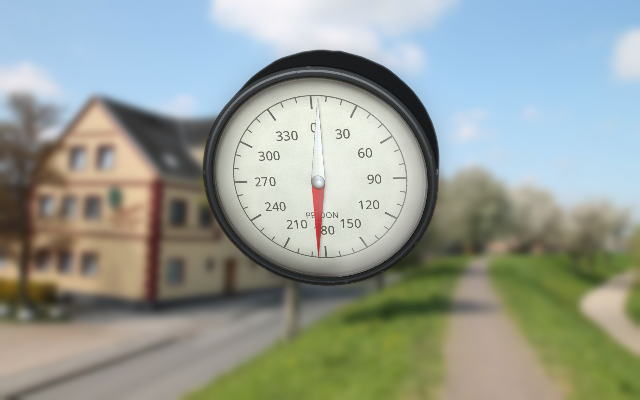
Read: value=185 unit=°
